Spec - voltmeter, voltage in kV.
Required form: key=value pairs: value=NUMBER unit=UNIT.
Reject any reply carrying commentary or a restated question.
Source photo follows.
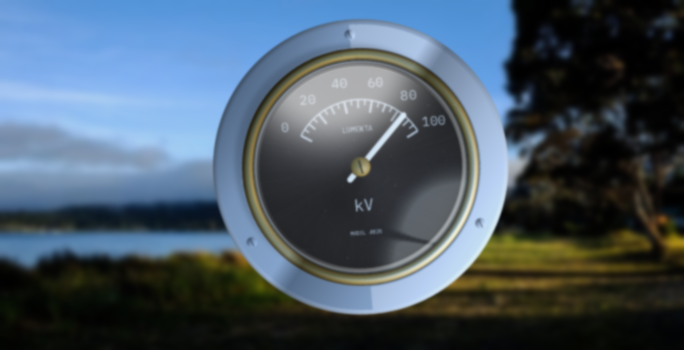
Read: value=85 unit=kV
